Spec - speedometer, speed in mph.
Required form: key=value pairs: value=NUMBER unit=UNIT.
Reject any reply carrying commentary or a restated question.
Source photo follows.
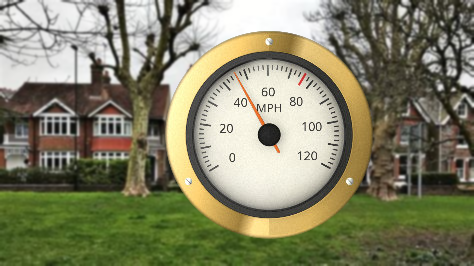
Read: value=46 unit=mph
